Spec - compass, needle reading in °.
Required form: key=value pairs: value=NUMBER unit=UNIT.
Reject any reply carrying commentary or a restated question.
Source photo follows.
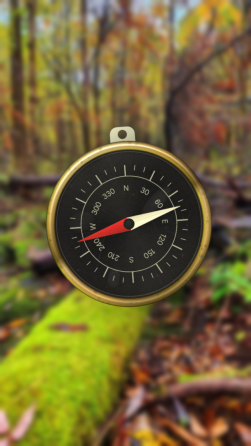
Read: value=255 unit=°
